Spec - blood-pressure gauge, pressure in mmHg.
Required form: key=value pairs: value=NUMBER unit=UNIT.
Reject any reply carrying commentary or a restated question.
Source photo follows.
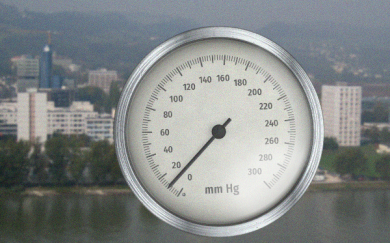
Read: value=10 unit=mmHg
